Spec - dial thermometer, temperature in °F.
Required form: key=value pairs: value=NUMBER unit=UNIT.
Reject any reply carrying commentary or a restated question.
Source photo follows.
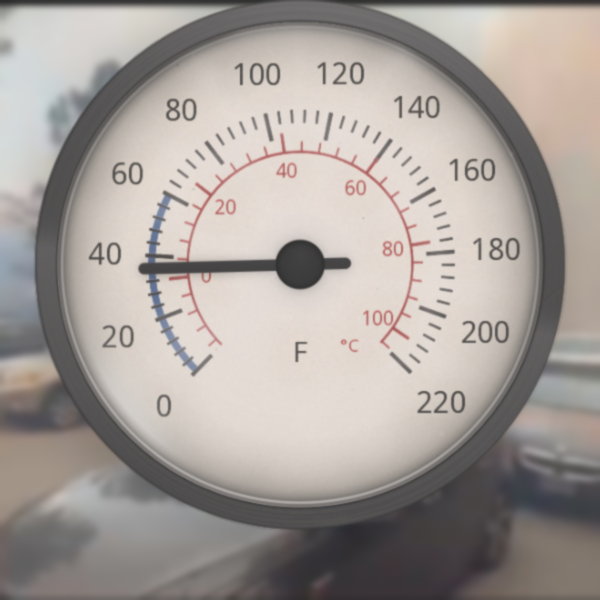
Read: value=36 unit=°F
